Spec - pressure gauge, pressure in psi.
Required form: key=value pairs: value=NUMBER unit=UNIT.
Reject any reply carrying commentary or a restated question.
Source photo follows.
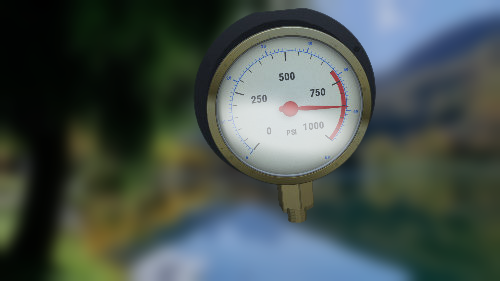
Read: value=850 unit=psi
